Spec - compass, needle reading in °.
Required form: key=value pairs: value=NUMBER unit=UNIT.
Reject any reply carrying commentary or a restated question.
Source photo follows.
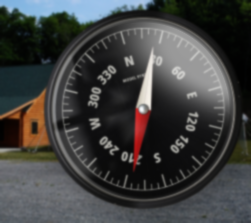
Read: value=205 unit=°
